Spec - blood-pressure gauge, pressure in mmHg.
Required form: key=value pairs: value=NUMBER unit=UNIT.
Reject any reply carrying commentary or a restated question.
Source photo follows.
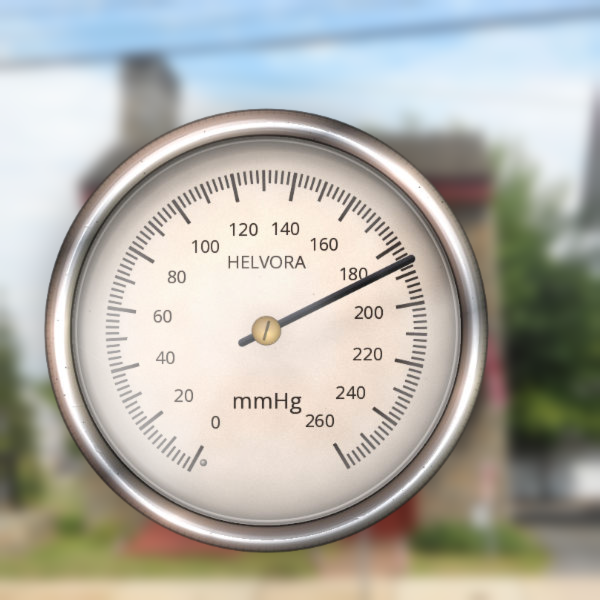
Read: value=186 unit=mmHg
